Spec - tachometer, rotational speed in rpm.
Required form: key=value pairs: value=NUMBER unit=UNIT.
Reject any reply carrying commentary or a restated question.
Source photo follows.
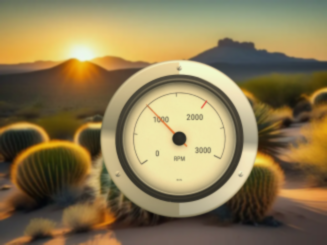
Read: value=1000 unit=rpm
